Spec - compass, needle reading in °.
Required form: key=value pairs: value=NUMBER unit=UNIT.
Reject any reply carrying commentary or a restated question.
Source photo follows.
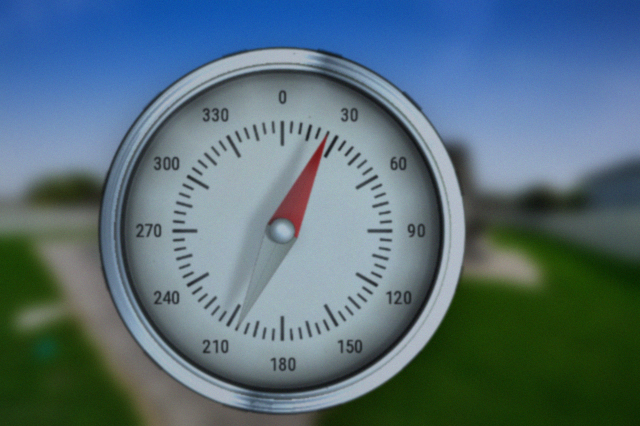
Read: value=25 unit=°
